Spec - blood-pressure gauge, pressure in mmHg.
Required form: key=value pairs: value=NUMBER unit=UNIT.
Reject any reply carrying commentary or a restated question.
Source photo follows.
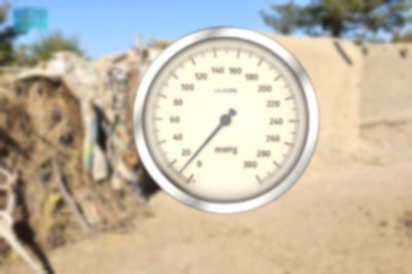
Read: value=10 unit=mmHg
